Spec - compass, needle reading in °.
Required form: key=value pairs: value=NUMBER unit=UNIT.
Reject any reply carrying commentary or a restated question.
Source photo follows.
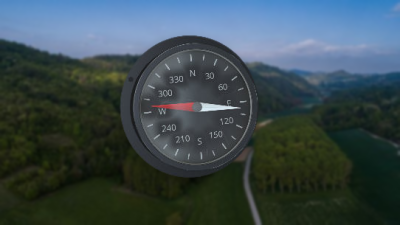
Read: value=277.5 unit=°
